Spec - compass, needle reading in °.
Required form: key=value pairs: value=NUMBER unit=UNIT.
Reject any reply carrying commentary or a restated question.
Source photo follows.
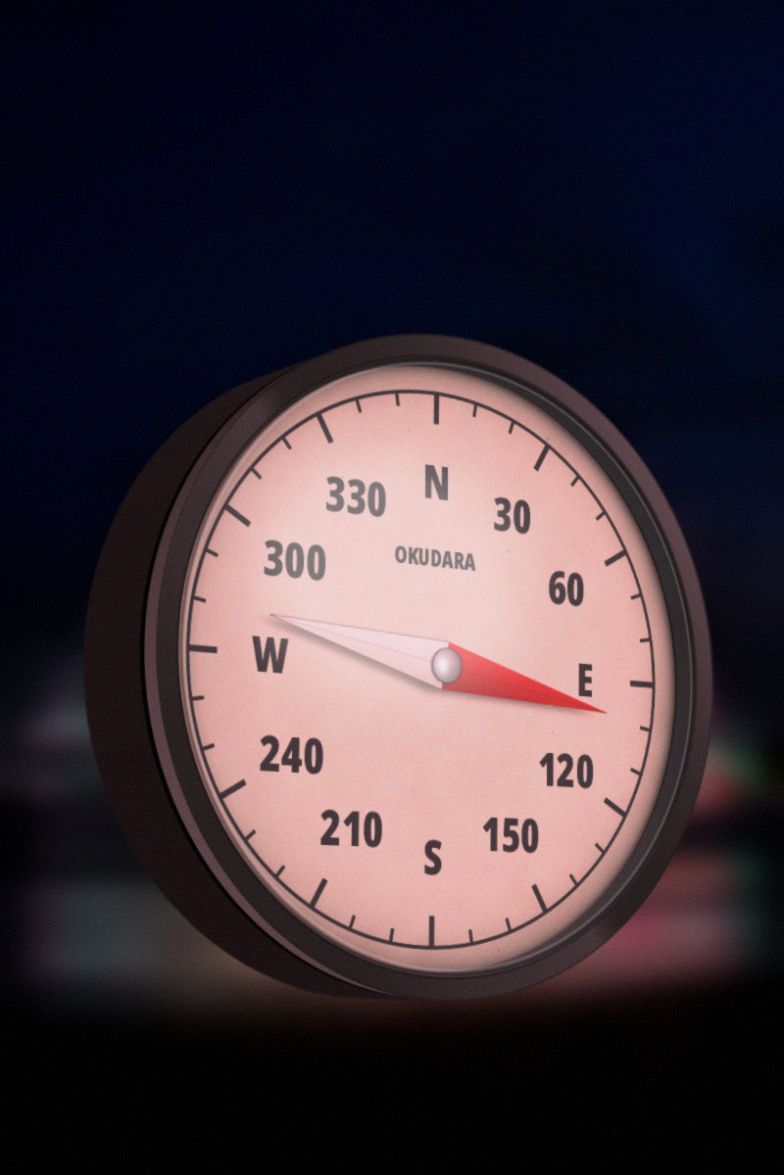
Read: value=100 unit=°
